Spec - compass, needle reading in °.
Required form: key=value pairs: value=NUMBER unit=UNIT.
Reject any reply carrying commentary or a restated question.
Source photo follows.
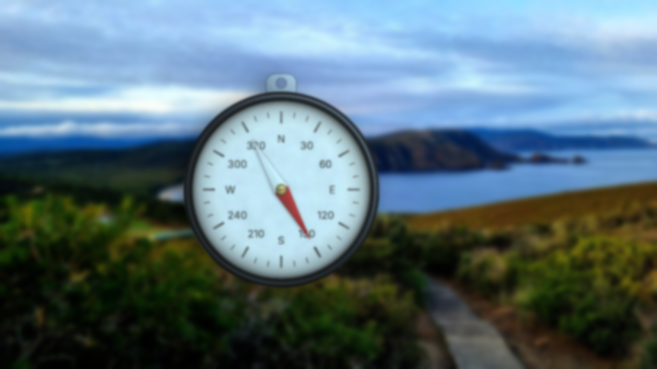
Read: value=150 unit=°
